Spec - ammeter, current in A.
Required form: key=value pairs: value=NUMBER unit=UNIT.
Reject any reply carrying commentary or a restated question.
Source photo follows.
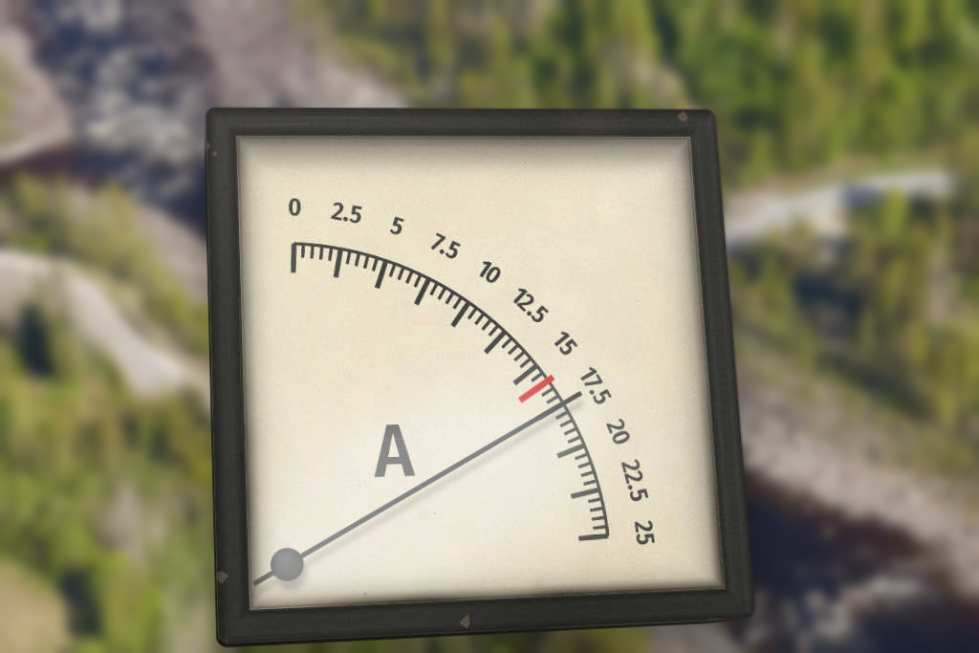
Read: value=17.5 unit=A
